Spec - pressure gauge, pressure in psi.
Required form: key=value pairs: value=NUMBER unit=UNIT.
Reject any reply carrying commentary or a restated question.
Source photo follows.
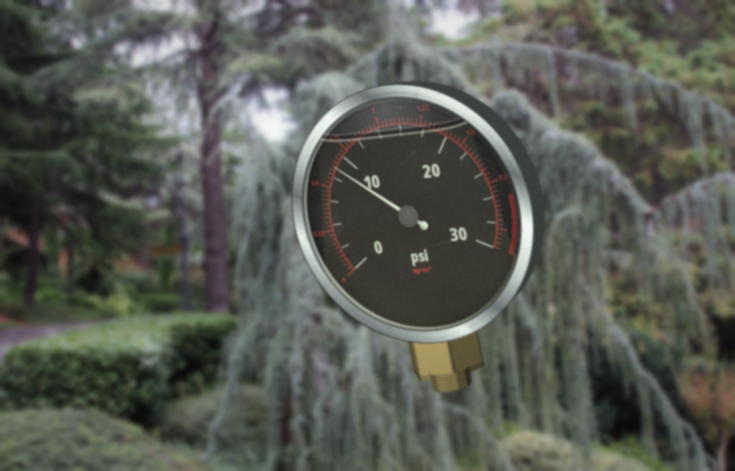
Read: value=9 unit=psi
